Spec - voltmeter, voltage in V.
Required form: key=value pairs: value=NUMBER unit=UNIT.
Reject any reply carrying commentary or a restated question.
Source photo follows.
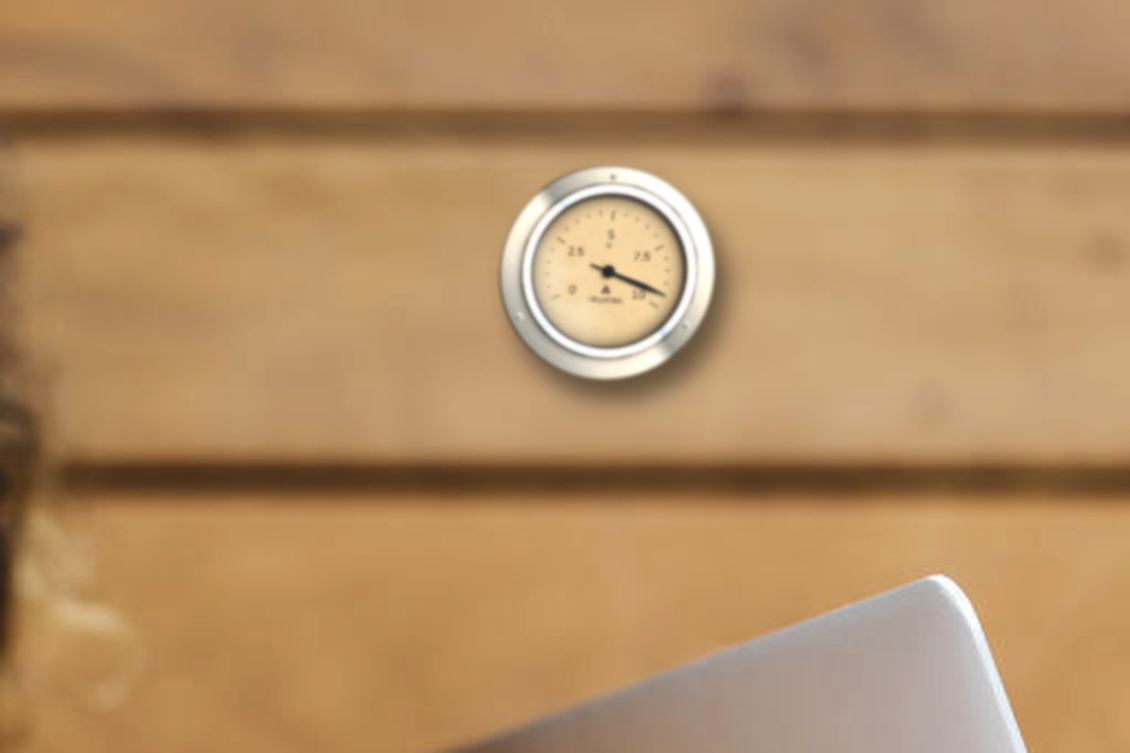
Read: value=9.5 unit=V
